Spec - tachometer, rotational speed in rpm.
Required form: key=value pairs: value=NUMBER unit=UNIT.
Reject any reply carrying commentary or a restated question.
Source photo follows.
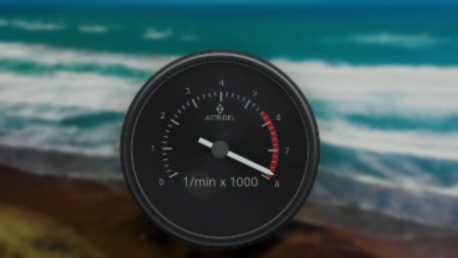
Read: value=7800 unit=rpm
